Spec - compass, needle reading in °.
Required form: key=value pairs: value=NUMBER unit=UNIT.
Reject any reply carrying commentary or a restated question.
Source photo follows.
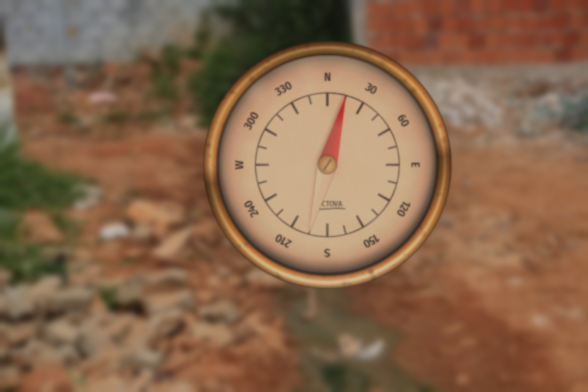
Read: value=15 unit=°
